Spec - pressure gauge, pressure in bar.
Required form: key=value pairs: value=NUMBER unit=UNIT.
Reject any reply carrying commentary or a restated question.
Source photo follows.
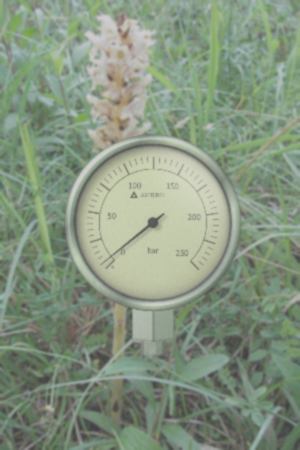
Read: value=5 unit=bar
